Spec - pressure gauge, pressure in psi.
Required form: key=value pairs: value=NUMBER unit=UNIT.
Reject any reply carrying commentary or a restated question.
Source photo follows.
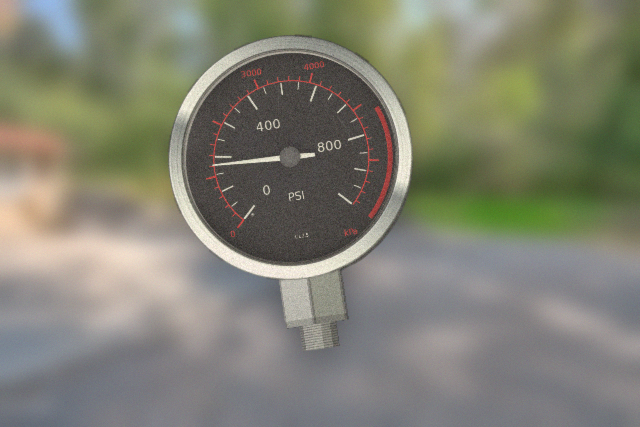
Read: value=175 unit=psi
